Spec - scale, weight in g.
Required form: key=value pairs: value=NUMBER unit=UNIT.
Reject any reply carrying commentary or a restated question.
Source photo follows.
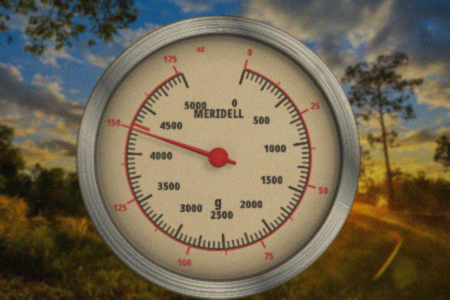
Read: value=4250 unit=g
